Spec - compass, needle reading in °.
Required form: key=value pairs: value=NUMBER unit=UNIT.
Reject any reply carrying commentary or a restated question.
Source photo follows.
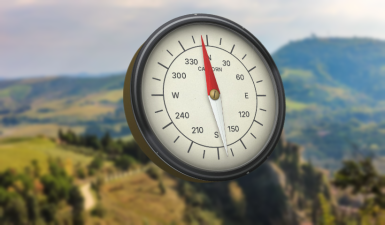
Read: value=352.5 unit=°
